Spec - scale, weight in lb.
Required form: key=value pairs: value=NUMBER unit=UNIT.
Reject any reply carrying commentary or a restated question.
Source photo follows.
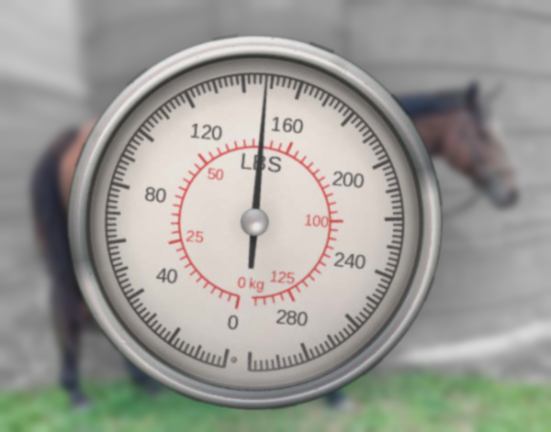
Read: value=148 unit=lb
